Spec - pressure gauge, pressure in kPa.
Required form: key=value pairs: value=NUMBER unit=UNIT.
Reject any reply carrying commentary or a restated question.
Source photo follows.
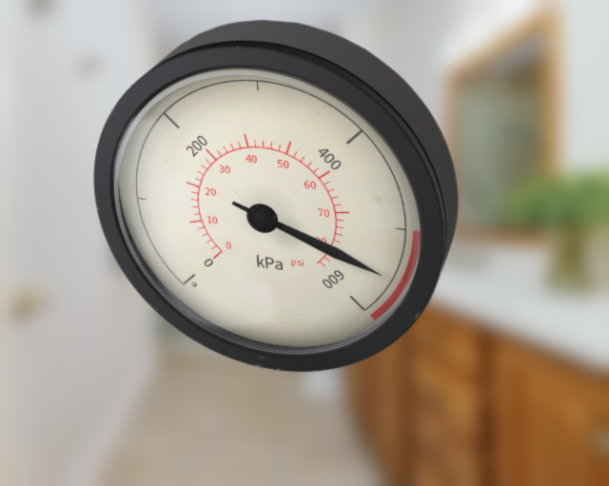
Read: value=550 unit=kPa
